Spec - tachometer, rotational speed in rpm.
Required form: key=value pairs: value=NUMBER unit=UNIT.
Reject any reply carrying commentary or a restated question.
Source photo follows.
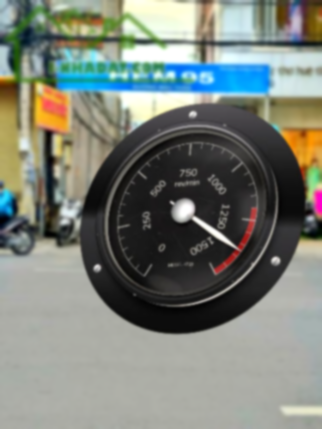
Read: value=1375 unit=rpm
